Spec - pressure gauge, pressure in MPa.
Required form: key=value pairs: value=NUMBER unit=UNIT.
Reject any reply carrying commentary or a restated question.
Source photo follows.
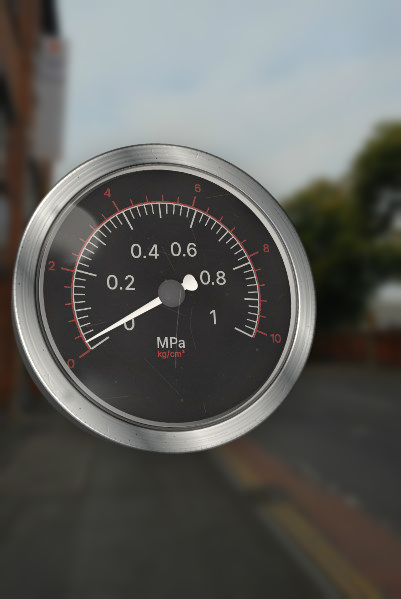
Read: value=0.02 unit=MPa
